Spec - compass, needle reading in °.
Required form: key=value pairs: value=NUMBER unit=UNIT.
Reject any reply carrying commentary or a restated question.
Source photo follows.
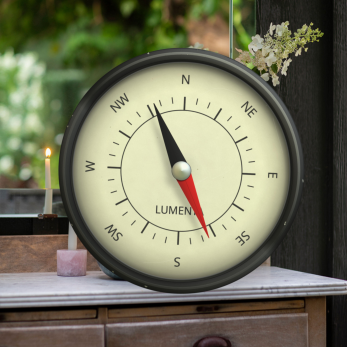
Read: value=155 unit=°
